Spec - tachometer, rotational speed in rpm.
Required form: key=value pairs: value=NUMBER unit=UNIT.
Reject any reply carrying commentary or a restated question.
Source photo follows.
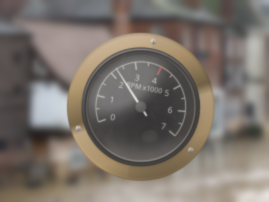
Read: value=2250 unit=rpm
